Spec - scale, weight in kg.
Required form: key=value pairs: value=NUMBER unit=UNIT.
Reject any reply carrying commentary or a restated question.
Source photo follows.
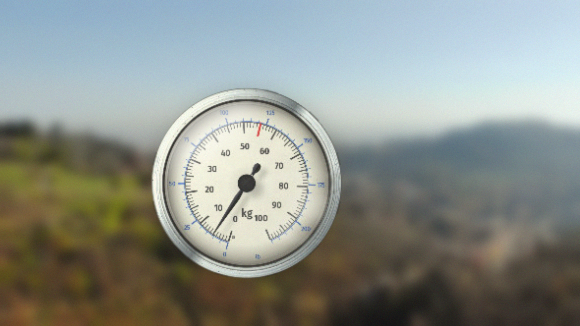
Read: value=5 unit=kg
